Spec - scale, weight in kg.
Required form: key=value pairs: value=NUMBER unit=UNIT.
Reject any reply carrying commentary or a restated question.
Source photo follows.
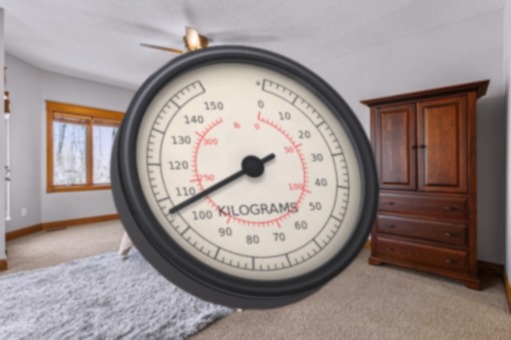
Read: value=106 unit=kg
